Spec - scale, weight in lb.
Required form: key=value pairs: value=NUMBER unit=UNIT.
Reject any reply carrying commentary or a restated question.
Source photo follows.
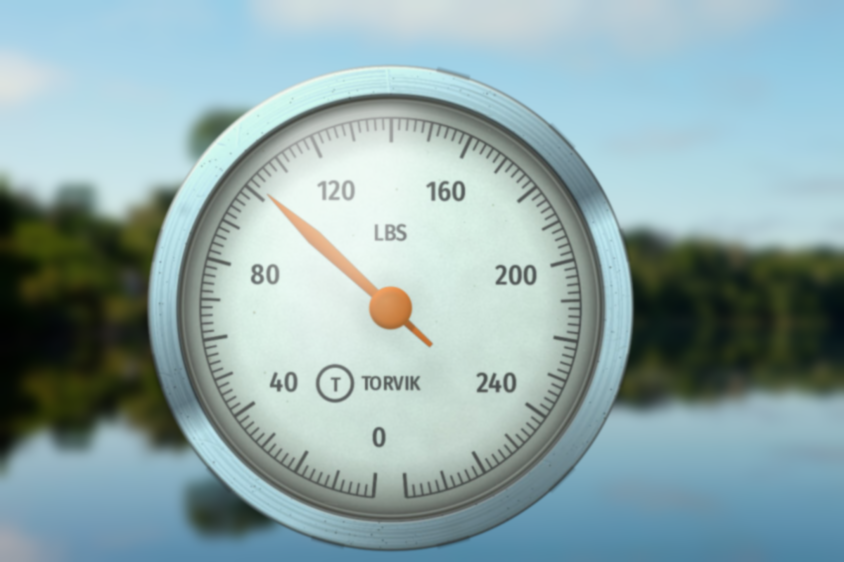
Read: value=102 unit=lb
